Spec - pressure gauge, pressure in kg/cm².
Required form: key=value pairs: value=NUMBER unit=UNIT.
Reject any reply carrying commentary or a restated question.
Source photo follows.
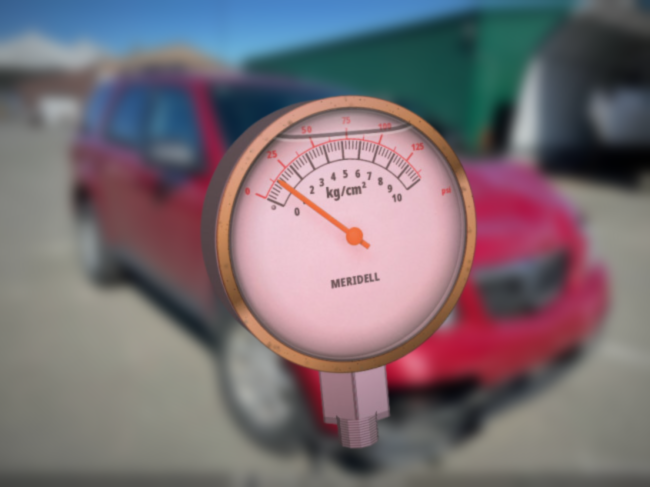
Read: value=1 unit=kg/cm²
